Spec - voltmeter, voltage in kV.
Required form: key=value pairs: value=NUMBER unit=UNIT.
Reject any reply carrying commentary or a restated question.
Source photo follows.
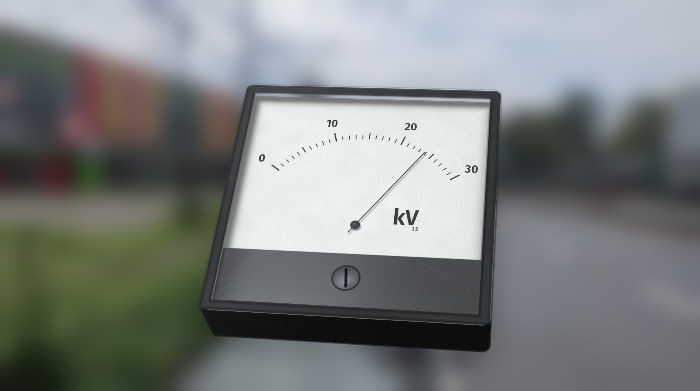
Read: value=24 unit=kV
